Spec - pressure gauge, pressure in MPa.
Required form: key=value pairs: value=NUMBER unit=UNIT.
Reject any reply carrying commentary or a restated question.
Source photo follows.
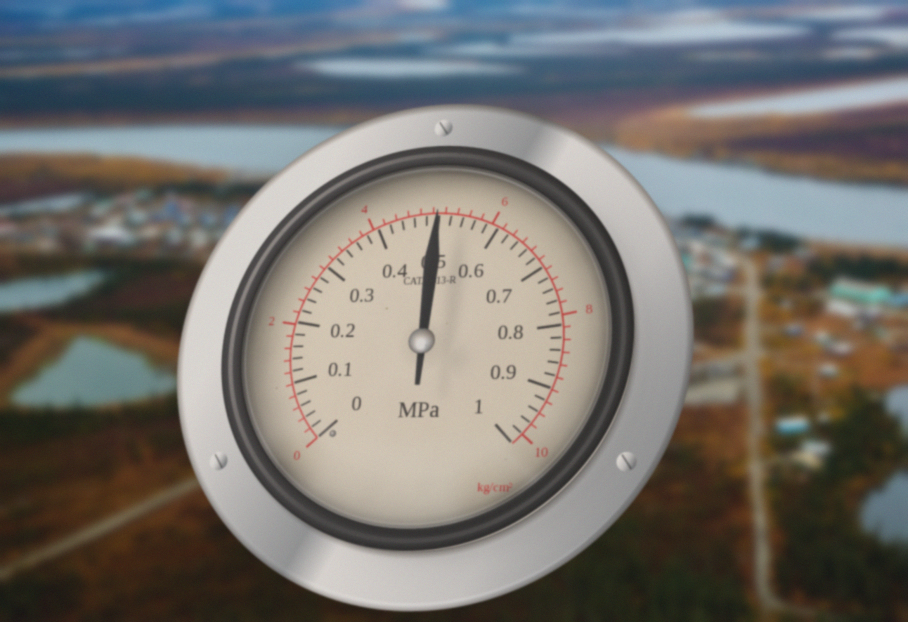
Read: value=0.5 unit=MPa
